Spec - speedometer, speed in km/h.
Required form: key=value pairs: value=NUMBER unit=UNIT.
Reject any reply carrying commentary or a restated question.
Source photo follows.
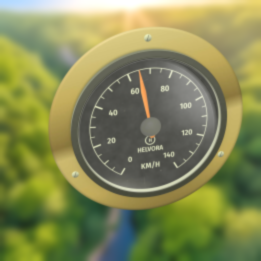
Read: value=65 unit=km/h
